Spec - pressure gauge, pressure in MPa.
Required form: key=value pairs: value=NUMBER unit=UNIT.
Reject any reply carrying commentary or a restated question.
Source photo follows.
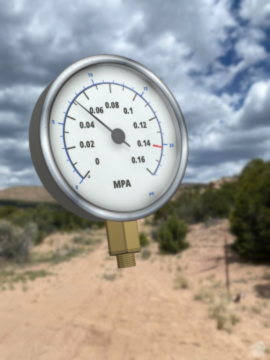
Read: value=0.05 unit=MPa
